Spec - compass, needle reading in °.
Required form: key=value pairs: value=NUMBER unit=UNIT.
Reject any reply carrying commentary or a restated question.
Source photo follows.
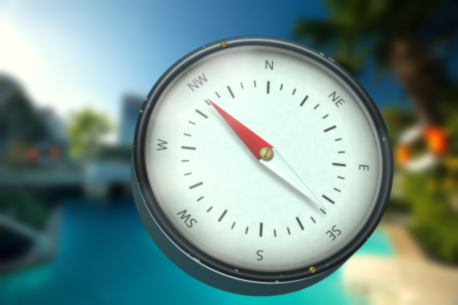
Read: value=310 unit=°
